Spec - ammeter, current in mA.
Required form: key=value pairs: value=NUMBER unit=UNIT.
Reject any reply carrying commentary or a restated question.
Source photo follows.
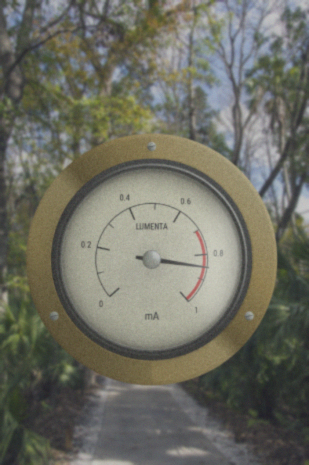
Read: value=0.85 unit=mA
